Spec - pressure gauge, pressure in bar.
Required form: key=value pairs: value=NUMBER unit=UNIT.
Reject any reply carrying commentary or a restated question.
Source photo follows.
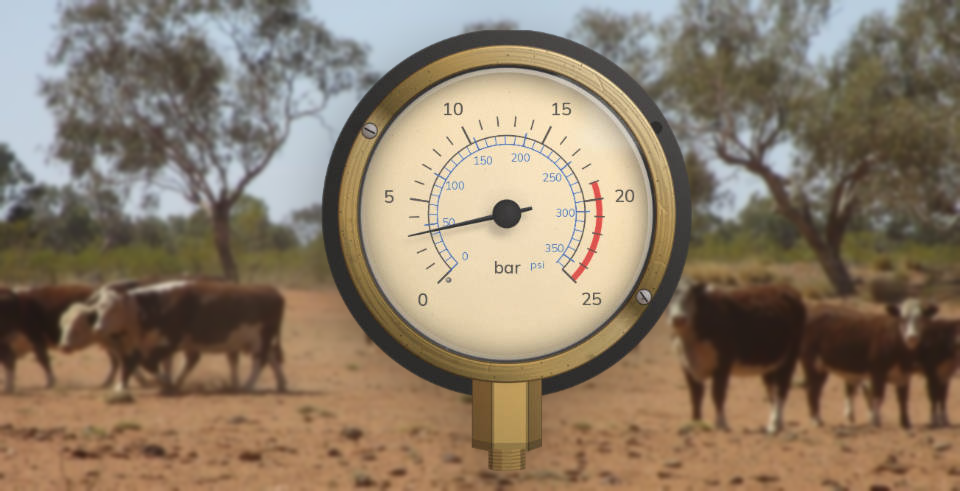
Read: value=3 unit=bar
